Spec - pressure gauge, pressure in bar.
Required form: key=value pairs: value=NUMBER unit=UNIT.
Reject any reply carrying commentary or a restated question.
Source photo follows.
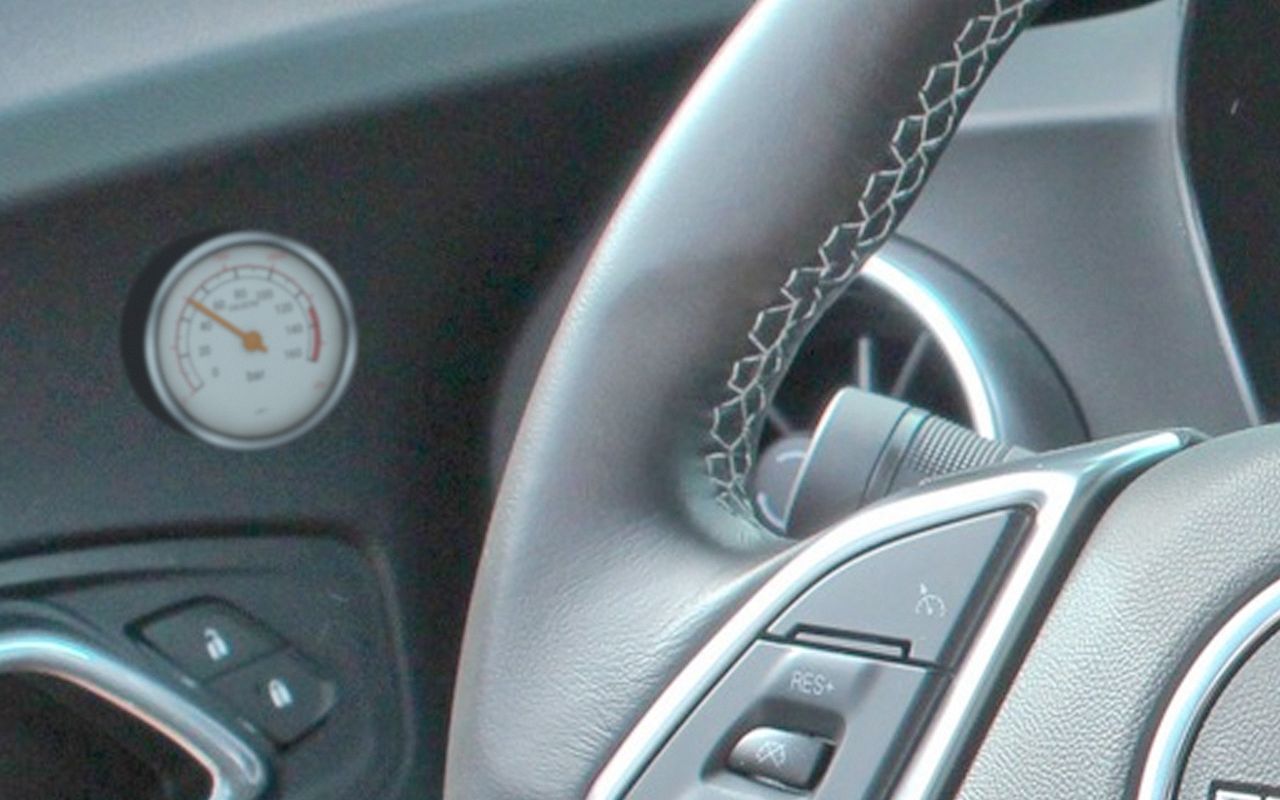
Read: value=50 unit=bar
